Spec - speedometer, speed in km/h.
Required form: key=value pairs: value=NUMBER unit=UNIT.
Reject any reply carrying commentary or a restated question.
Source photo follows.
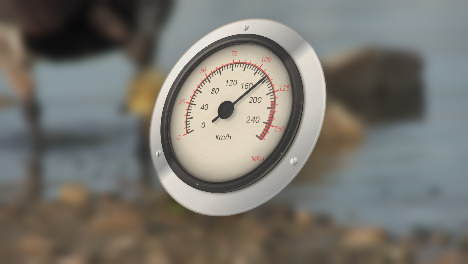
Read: value=180 unit=km/h
